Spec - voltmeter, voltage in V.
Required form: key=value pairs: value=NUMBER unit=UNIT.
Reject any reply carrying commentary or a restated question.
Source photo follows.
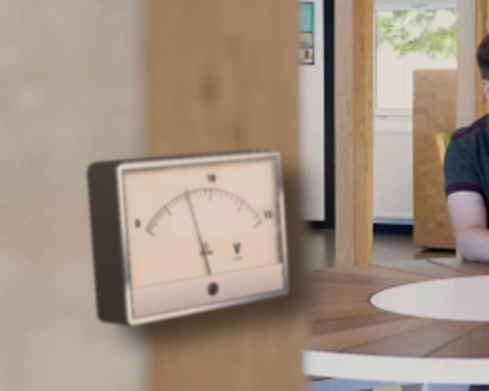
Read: value=7.5 unit=V
